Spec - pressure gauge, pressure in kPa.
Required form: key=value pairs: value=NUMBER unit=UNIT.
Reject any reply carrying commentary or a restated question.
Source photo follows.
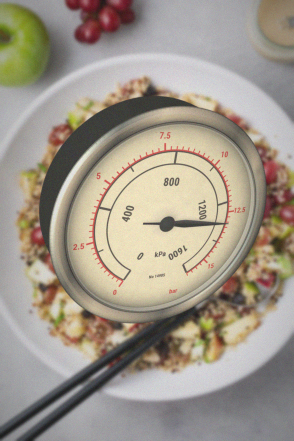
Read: value=1300 unit=kPa
